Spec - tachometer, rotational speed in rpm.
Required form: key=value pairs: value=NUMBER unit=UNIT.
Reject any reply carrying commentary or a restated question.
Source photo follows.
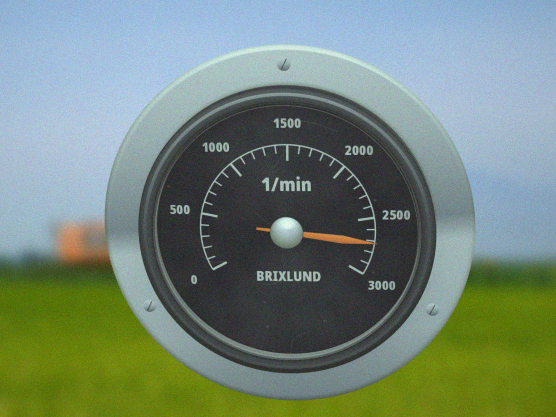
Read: value=2700 unit=rpm
